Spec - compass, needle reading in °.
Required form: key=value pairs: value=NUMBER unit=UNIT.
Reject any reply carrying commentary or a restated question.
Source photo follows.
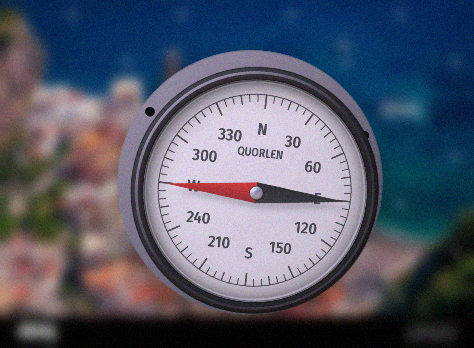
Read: value=270 unit=°
